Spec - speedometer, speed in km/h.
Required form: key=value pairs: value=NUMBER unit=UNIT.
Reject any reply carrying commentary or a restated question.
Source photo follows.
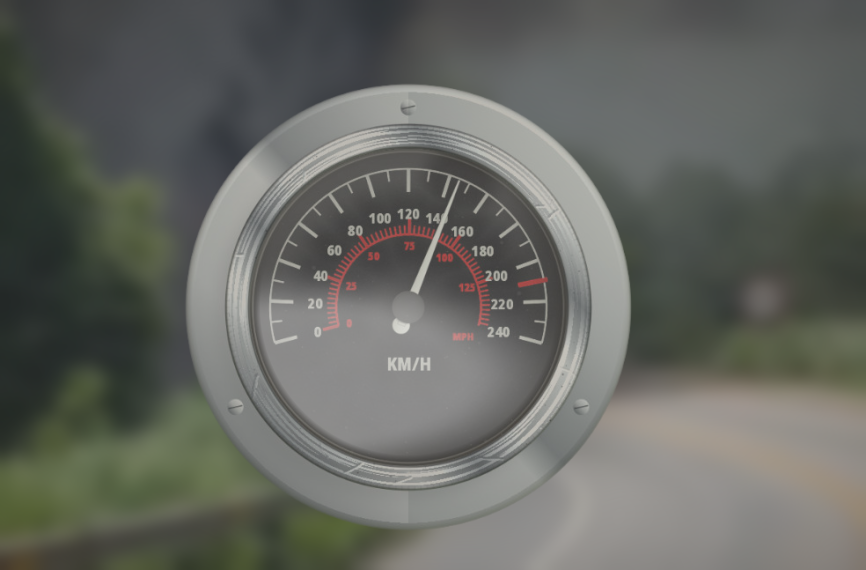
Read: value=145 unit=km/h
